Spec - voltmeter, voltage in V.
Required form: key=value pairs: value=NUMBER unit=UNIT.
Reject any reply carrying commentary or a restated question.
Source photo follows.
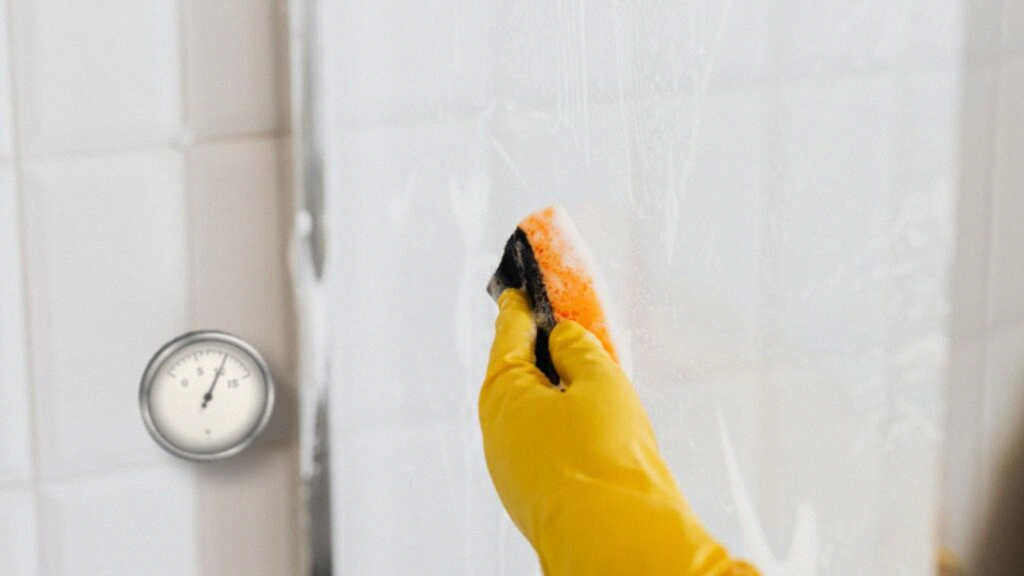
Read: value=10 unit=V
